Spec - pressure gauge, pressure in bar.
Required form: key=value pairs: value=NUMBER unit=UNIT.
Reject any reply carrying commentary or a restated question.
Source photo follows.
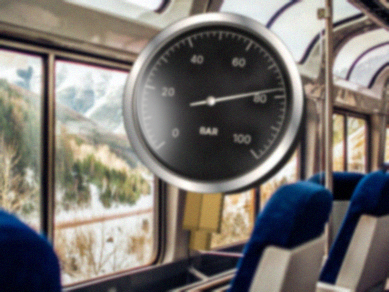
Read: value=78 unit=bar
